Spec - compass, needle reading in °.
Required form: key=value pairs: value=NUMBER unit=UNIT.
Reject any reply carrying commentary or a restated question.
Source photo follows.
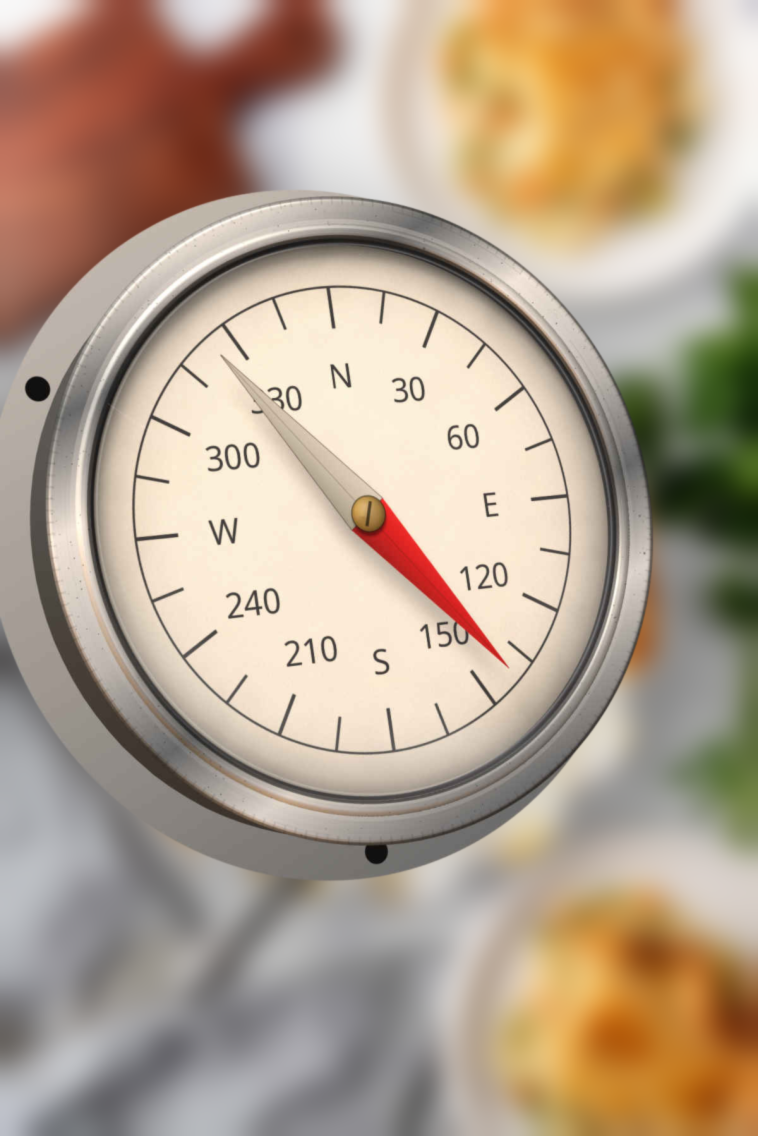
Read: value=142.5 unit=°
